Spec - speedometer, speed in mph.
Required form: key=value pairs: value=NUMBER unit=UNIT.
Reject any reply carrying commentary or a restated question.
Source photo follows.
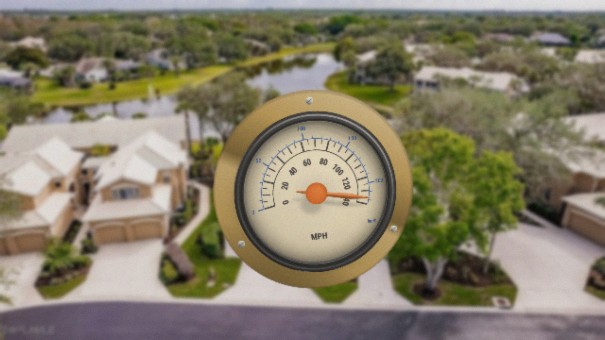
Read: value=135 unit=mph
